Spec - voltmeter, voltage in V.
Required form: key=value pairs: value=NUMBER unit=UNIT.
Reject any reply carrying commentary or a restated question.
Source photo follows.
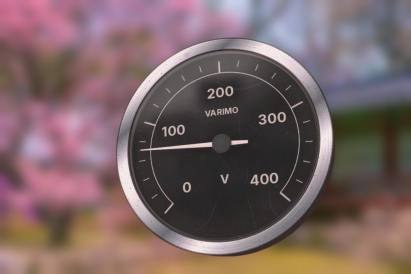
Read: value=70 unit=V
